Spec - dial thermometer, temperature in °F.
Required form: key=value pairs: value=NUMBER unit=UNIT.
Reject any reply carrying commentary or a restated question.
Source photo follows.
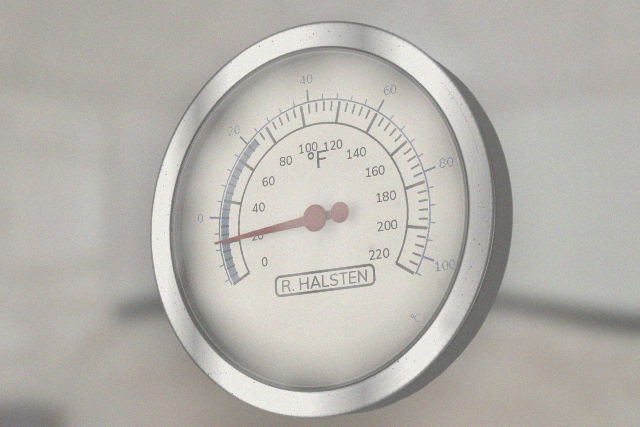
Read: value=20 unit=°F
